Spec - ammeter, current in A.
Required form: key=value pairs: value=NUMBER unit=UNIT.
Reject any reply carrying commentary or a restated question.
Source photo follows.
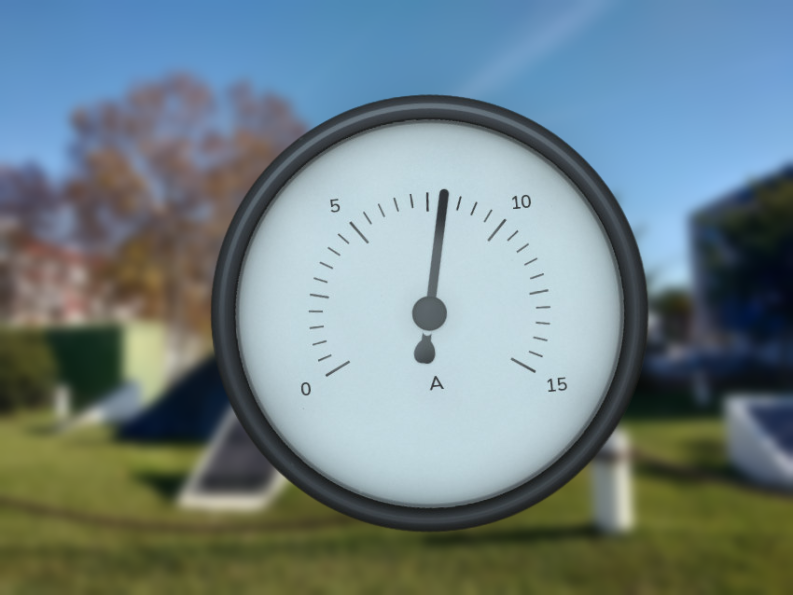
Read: value=8 unit=A
